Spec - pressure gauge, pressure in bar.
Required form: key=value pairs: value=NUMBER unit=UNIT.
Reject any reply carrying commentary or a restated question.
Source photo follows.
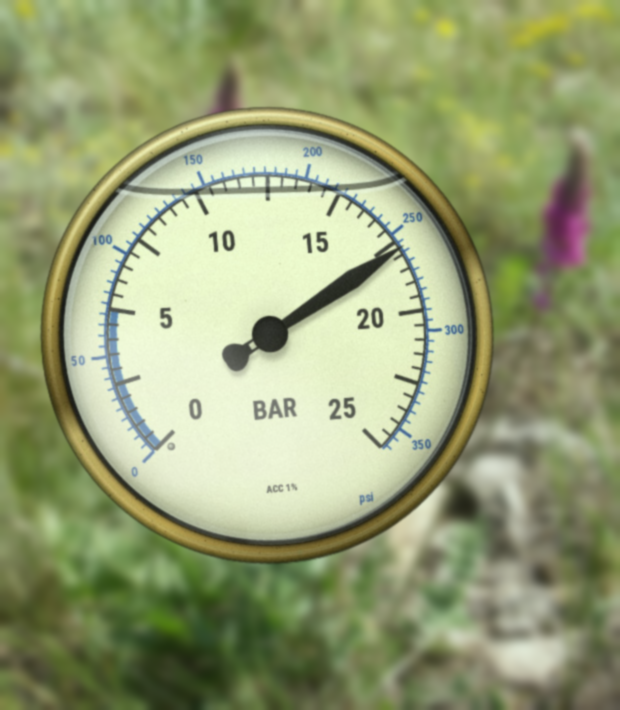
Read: value=17.75 unit=bar
